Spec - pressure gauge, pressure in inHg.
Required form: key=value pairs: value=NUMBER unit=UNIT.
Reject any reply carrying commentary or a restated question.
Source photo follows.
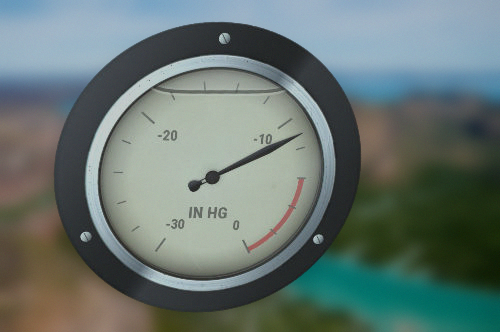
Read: value=-9 unit=inHg
